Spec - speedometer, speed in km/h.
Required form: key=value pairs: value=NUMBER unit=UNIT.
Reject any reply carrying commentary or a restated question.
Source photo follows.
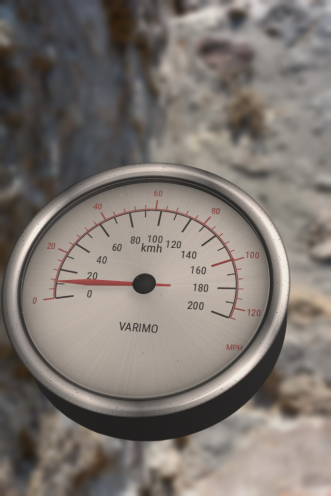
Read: value=10 unit=km/h
